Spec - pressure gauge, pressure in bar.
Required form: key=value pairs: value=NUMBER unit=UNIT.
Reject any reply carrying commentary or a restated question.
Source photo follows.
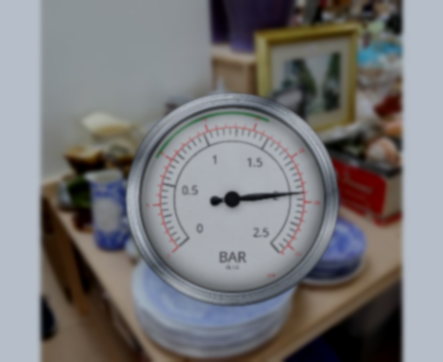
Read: value=2 unit=bar
